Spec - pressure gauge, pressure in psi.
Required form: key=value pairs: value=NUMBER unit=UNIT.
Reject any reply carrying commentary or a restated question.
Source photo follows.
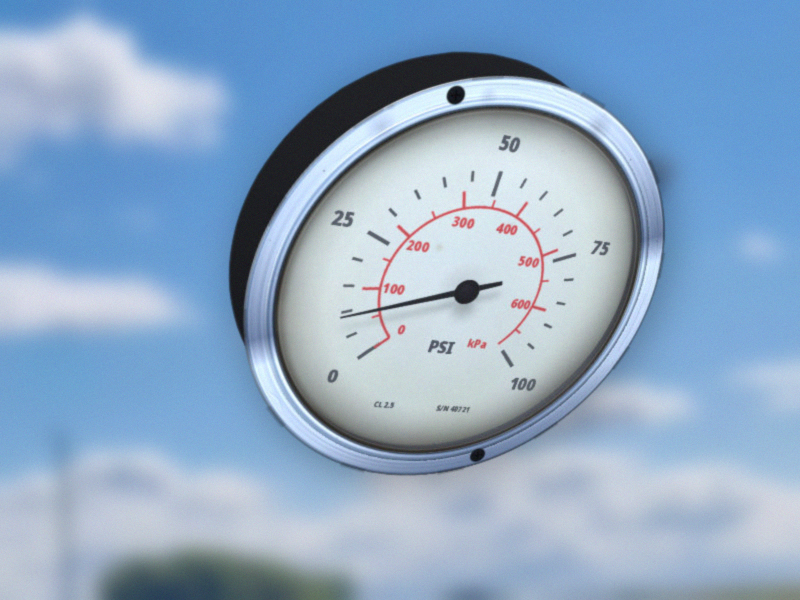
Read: value=10 unit=psi
